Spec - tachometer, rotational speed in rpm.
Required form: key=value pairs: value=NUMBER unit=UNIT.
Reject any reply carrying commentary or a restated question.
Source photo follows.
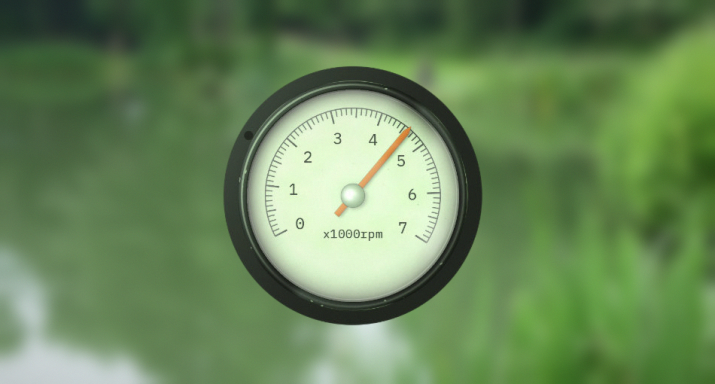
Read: value=4600 unit=rpm
